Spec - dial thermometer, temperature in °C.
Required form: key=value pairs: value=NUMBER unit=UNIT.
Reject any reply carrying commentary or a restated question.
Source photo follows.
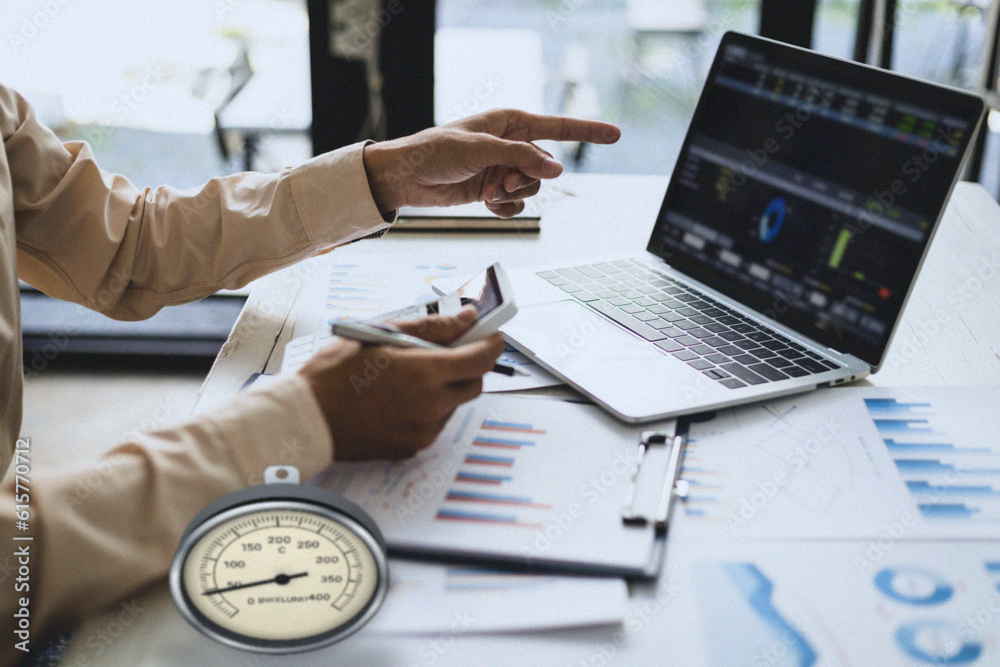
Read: value=50 unit=°C
